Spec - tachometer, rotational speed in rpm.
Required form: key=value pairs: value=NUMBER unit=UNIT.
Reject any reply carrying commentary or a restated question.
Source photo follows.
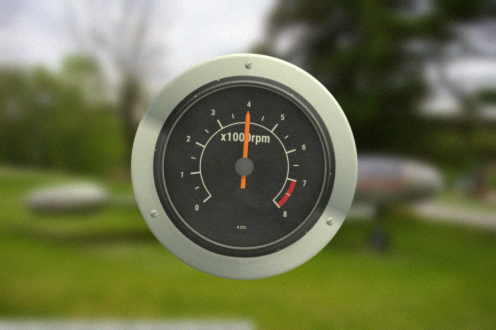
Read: value=4000 unit=rpm
